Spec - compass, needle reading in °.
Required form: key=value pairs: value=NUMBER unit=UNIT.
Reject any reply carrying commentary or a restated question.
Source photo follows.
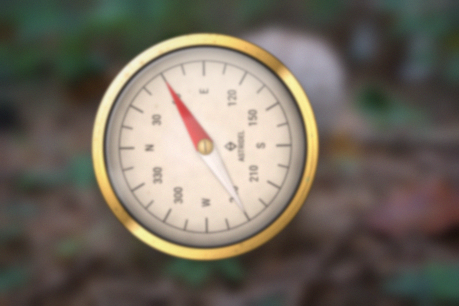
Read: value=60 unit=°
